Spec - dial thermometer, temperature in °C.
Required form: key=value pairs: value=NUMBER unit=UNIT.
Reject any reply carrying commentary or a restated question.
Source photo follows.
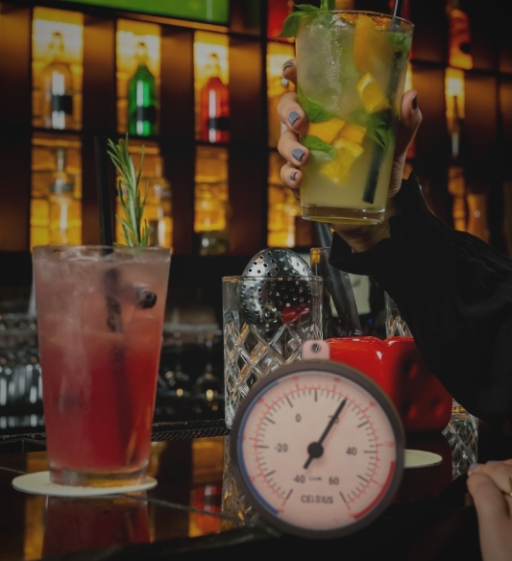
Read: value=20 unit=°C
